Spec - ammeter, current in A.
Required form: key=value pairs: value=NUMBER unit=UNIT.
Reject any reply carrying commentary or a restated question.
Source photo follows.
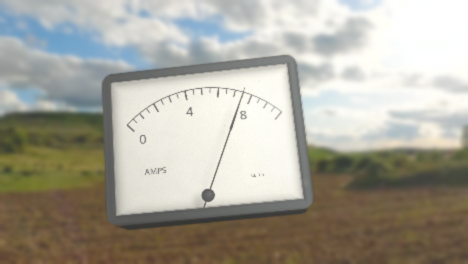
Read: value=7.5 unit=A
